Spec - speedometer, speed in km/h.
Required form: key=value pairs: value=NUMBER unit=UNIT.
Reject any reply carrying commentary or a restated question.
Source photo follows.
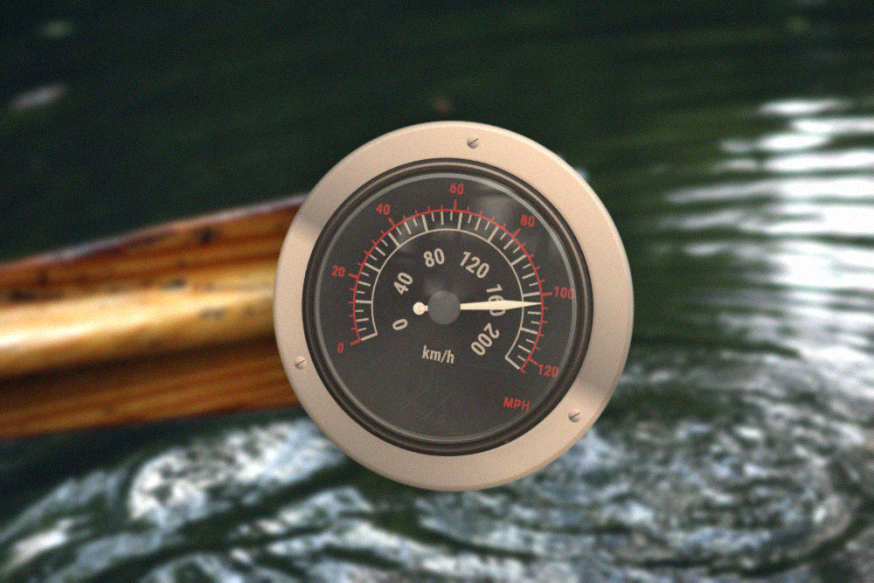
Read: value=165 unit=km/h
